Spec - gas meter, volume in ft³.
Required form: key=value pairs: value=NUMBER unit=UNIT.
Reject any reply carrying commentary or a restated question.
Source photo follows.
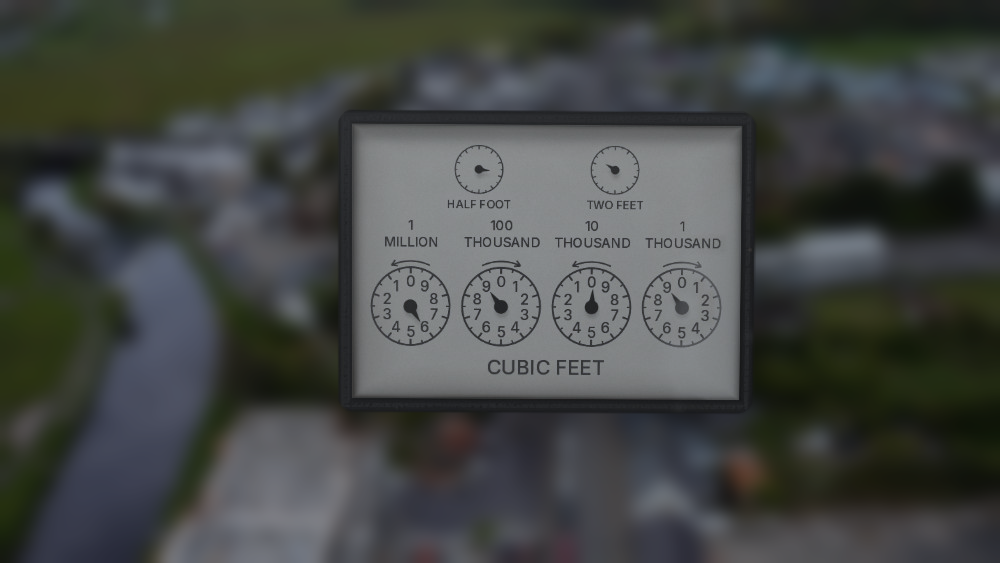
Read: value=589900 unit=ft³
